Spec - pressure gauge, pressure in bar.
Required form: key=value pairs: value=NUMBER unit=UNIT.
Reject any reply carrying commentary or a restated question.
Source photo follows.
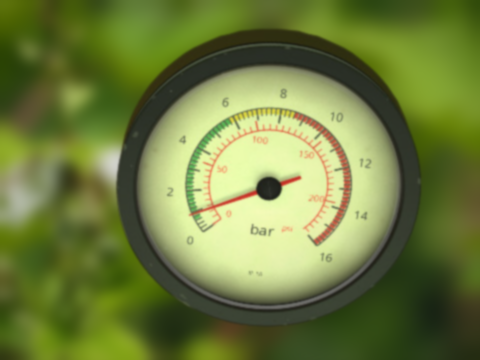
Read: value=1 unit=bar
